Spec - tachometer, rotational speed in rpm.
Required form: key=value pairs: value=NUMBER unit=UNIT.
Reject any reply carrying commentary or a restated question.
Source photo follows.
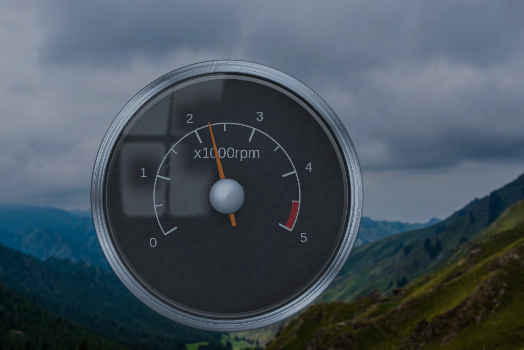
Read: value=2250 unit=rpm
